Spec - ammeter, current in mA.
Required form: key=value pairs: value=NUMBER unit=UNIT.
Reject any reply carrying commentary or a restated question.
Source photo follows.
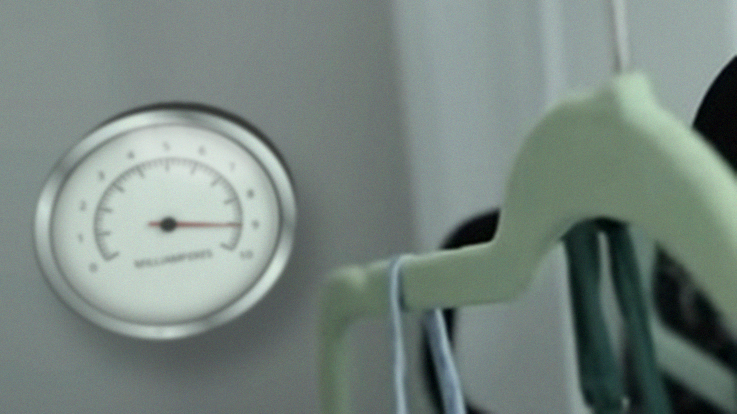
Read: value=9 unit=mA
